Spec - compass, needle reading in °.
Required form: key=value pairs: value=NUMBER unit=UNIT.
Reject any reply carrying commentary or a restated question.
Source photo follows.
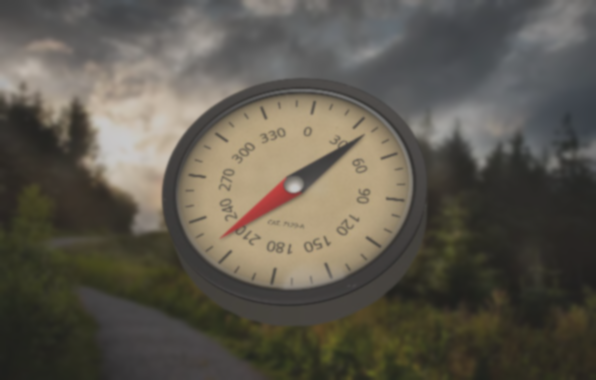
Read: value=220 unit=°
